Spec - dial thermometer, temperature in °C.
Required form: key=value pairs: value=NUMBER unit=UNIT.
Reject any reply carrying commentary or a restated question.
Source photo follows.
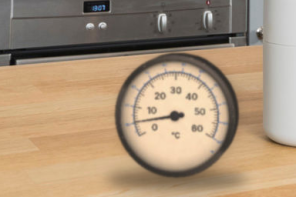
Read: value=5 unit=°C
